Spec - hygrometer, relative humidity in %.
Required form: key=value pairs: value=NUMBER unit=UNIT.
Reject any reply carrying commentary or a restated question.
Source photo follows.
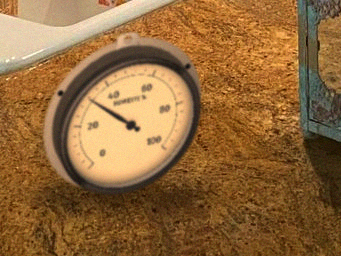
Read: value=32 unit=%
